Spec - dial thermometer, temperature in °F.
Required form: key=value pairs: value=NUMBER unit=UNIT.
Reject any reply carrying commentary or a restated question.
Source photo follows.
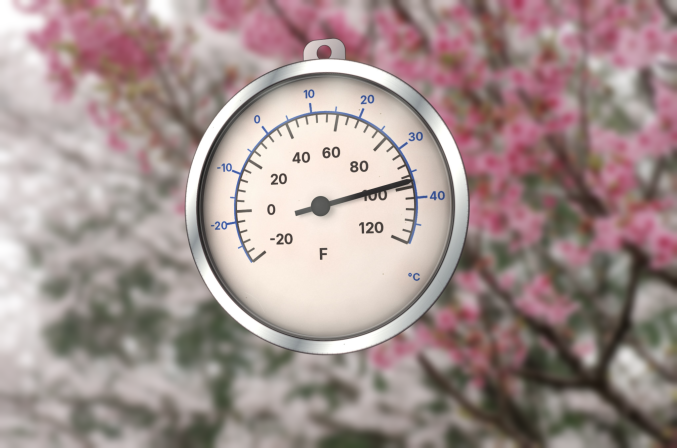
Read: value=98 unit=°F
